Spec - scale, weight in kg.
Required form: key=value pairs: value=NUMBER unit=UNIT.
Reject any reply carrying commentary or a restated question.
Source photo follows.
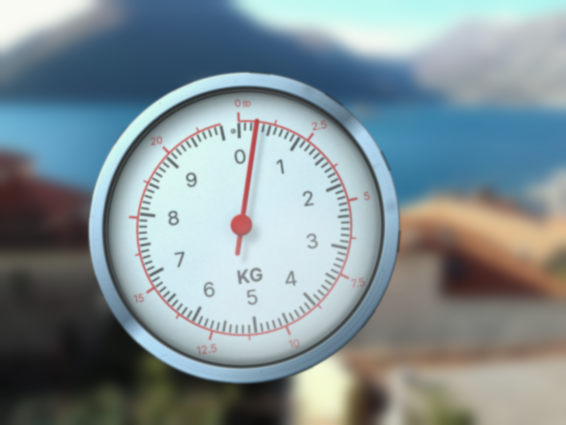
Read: value=0.3 unit=kg
